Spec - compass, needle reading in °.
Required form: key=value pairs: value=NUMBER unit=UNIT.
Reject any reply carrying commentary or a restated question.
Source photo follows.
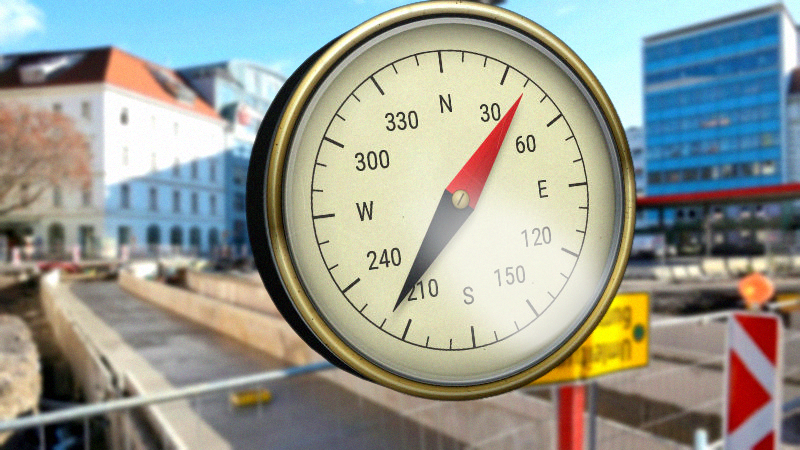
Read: value=40 unit=°
